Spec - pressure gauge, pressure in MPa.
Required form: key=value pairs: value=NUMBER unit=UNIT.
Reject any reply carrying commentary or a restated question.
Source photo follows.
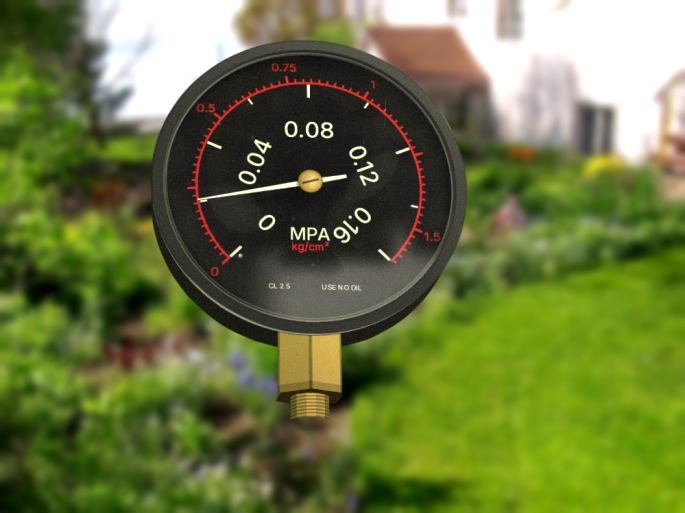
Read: value=0.02 unit=MPa
